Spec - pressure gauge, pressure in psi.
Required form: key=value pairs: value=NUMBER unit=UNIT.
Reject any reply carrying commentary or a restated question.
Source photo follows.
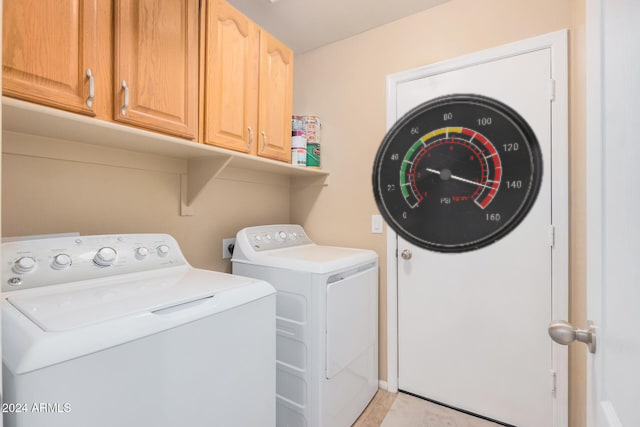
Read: value=145 unit=psi
